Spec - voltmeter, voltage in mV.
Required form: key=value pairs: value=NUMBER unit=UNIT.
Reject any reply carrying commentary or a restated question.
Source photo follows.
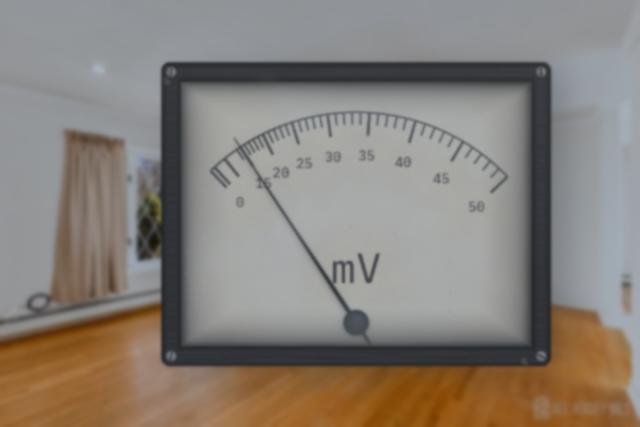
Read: value=15 unit=mV
